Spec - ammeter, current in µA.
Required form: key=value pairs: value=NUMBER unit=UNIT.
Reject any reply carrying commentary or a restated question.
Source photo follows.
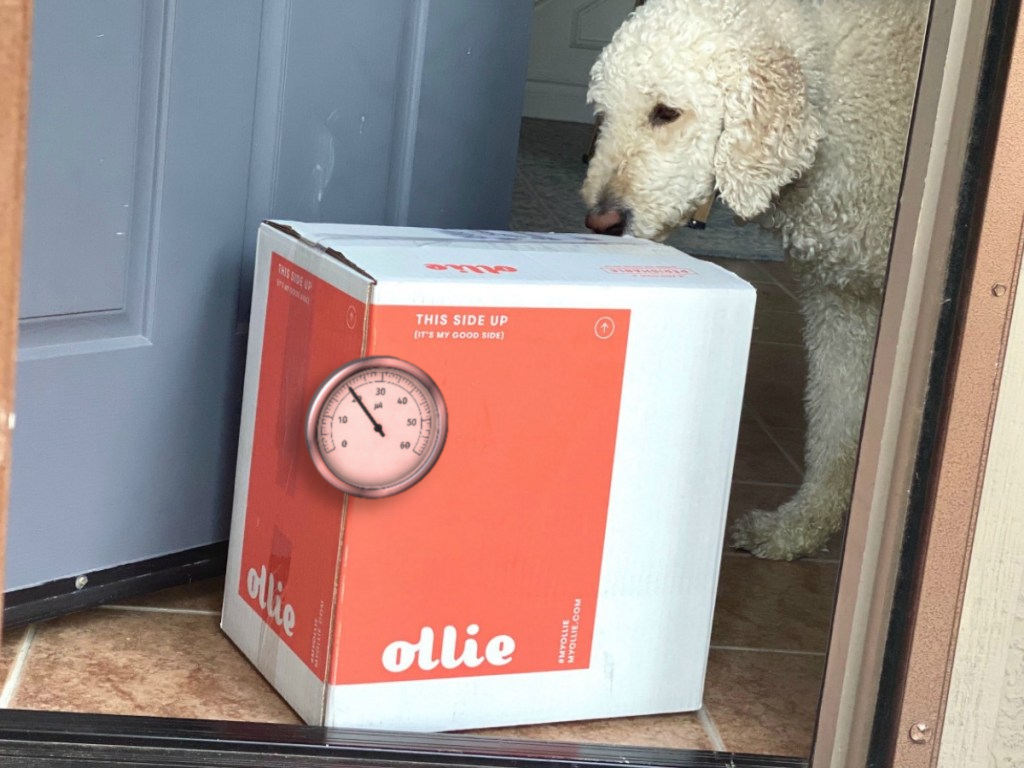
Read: value=20 unit=µA
